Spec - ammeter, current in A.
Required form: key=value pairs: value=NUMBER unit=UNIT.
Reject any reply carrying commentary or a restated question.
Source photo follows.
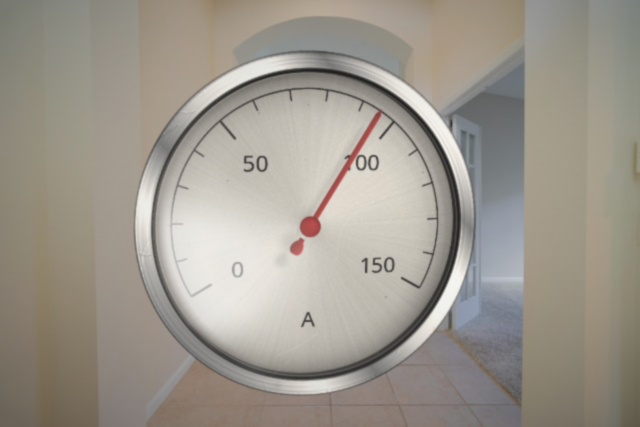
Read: value=95 unit=A
